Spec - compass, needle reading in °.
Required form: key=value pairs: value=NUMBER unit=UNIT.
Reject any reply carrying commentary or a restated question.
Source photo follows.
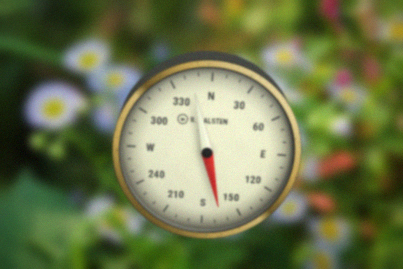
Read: value=165 unit=°
